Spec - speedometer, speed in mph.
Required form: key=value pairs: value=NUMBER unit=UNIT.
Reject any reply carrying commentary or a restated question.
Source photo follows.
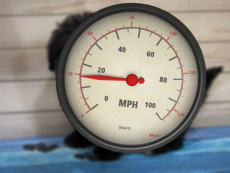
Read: value=15 unit=mph
